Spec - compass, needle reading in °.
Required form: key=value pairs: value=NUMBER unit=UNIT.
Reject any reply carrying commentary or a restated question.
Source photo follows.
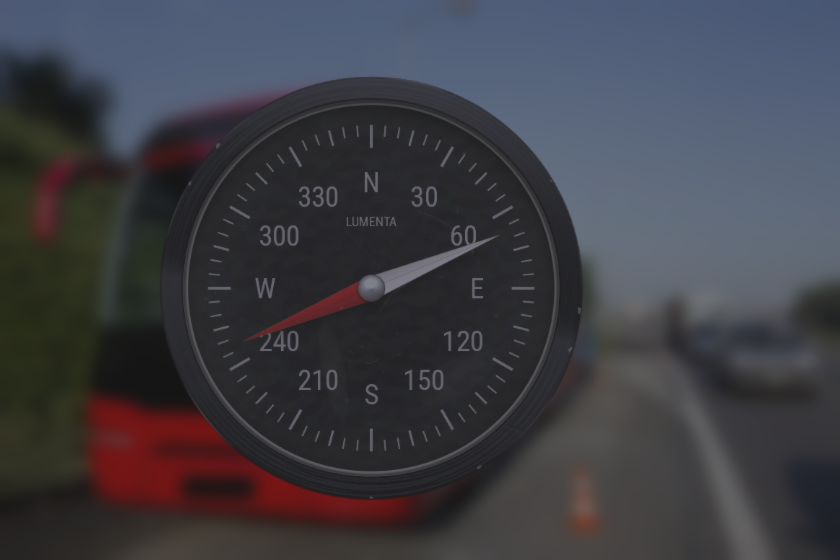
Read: value=247.5 unit=°
